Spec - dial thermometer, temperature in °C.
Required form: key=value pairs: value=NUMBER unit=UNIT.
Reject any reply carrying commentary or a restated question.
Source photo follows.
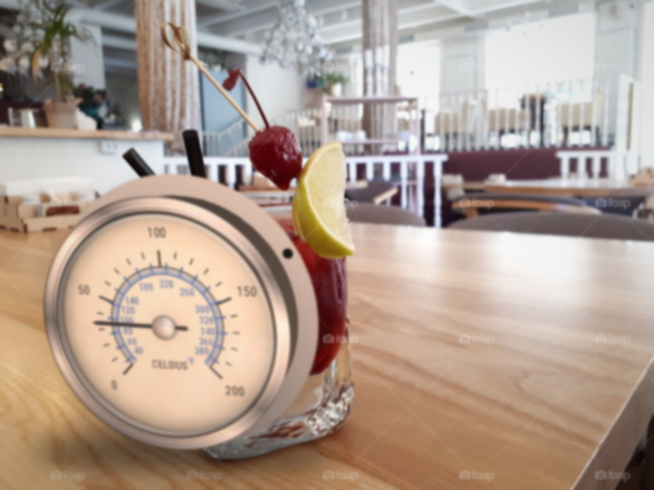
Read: value=35 unit=°C
